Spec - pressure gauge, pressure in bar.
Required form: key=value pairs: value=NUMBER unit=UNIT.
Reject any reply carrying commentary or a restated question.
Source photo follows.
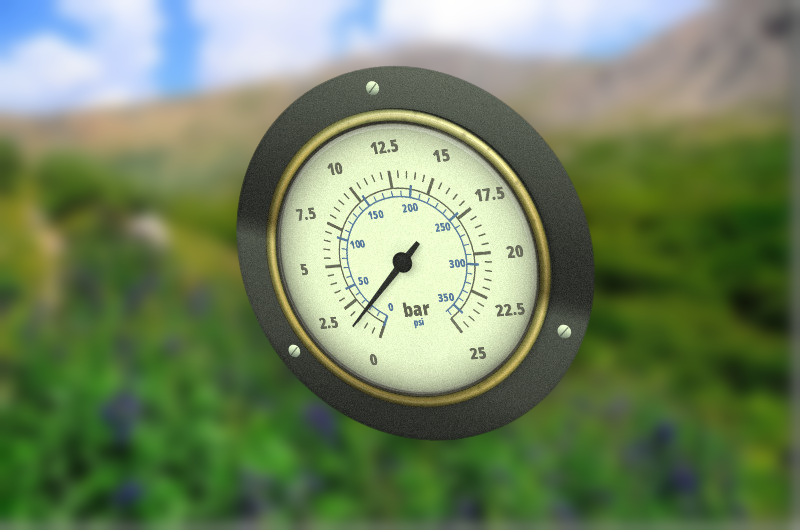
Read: value=1.5 unit=bar
